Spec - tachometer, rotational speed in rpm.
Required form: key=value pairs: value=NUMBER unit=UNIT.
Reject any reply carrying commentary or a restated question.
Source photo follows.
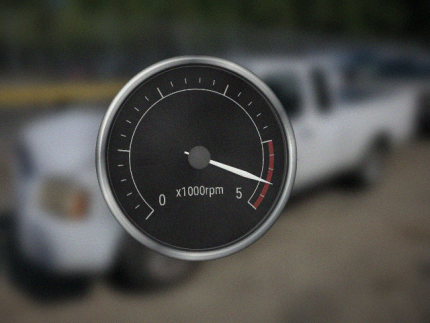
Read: value=4600 unit=rpm
